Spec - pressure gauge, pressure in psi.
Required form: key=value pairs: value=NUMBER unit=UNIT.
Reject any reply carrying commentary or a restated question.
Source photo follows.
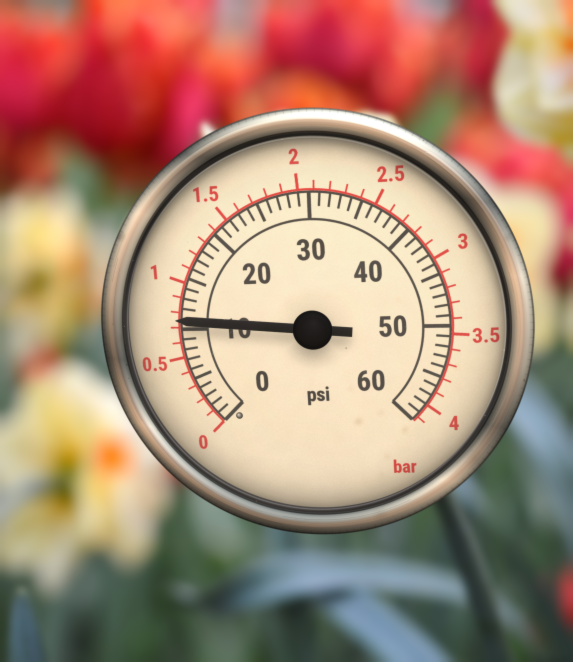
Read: value=11 unit=psi
